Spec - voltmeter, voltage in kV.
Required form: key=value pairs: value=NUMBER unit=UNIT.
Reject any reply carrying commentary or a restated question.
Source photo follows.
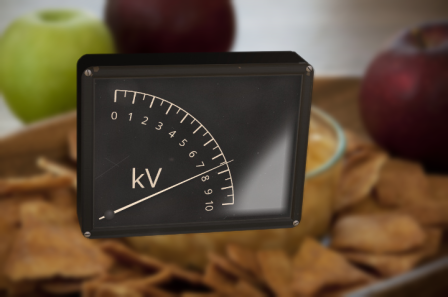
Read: value=7.5 unit=kV
